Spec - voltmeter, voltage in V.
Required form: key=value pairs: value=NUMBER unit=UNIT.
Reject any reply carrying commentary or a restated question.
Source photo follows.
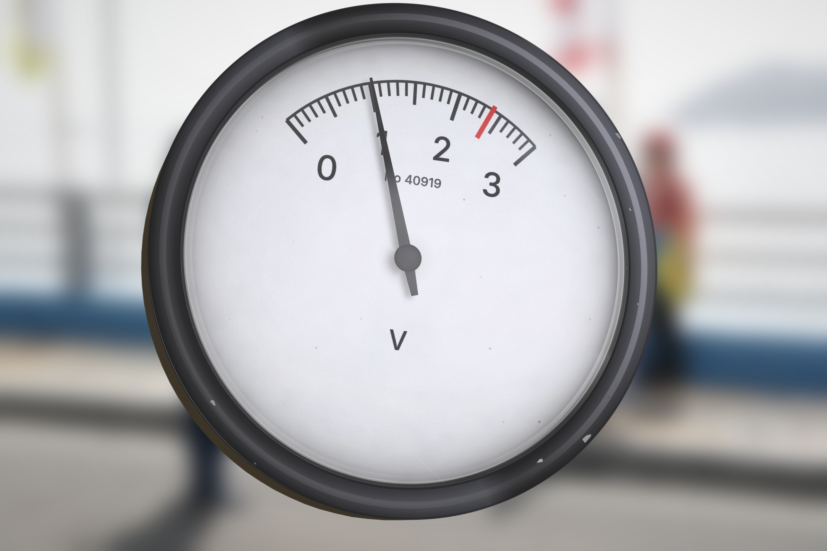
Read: value=1 unit=V
